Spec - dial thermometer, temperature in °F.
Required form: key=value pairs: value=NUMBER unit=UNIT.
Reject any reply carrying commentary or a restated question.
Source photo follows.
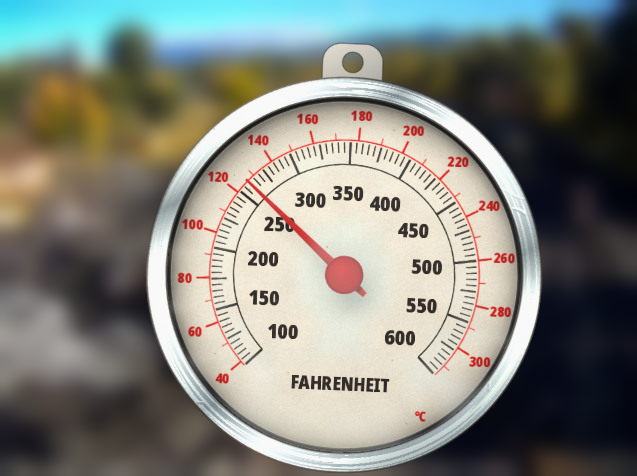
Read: value=260 unit=°F
